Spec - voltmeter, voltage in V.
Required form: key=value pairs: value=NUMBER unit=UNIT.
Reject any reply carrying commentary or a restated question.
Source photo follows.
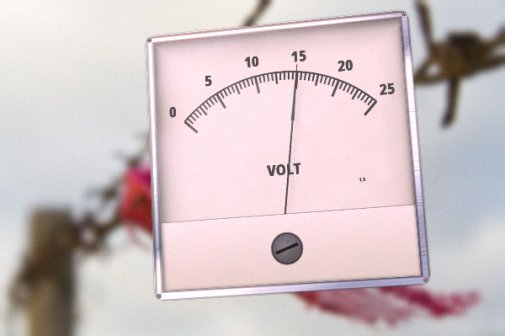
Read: value=15 unit=V
